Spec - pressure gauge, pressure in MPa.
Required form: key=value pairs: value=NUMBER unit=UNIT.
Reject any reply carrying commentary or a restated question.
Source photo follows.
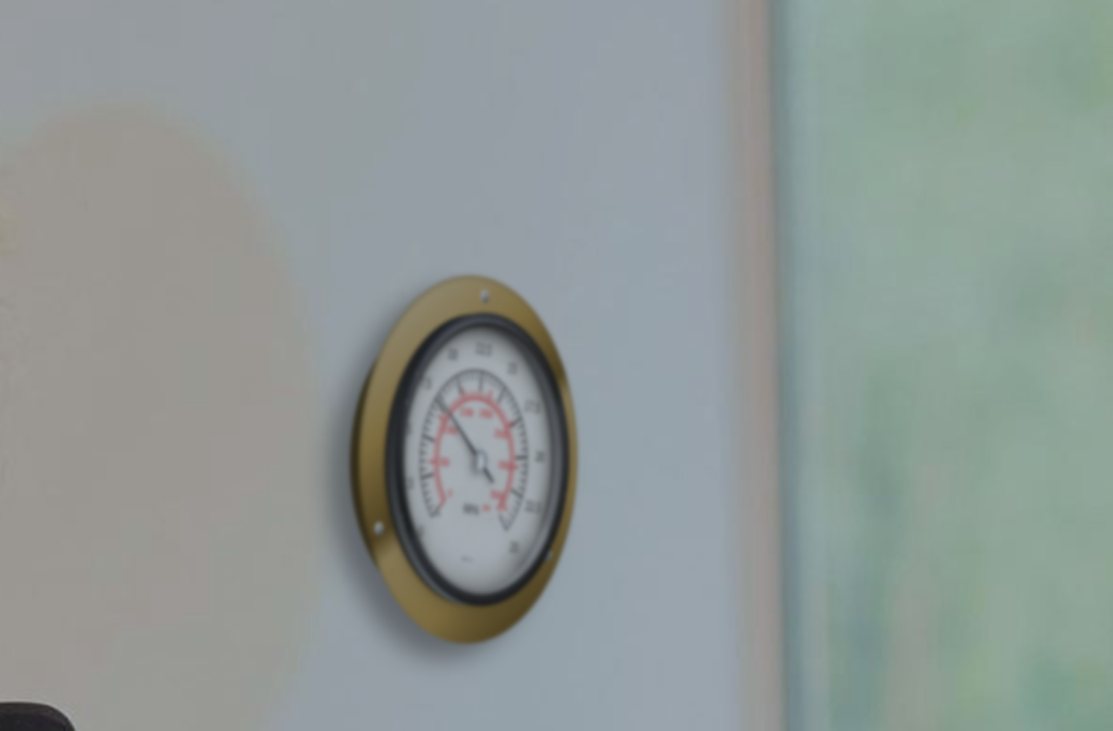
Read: value=7.5 unit=MPa
